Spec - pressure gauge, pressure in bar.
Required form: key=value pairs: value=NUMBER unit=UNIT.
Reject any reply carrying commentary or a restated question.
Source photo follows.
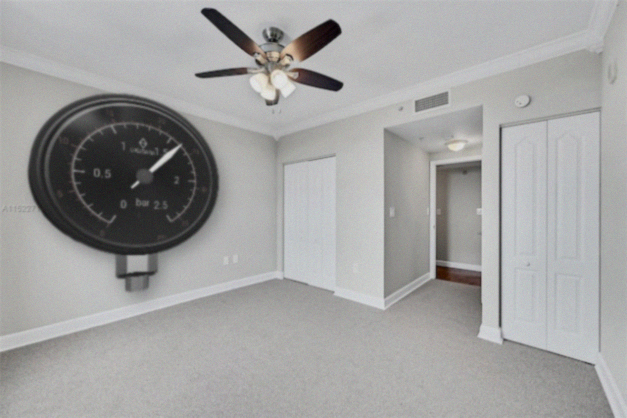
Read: value=1.6 unit=bar
